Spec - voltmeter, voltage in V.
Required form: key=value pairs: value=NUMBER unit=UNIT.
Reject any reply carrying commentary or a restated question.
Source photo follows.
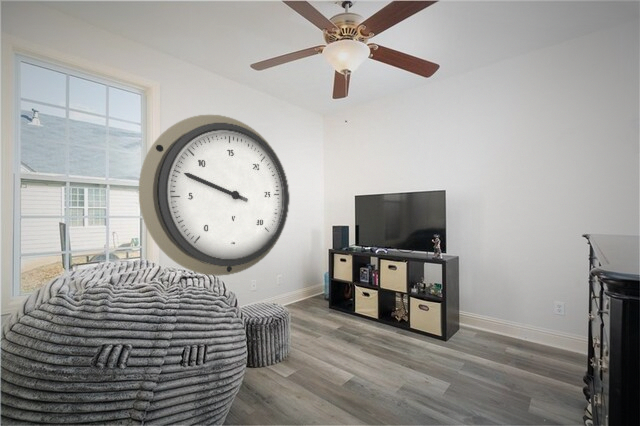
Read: value=7.5 unit=V
